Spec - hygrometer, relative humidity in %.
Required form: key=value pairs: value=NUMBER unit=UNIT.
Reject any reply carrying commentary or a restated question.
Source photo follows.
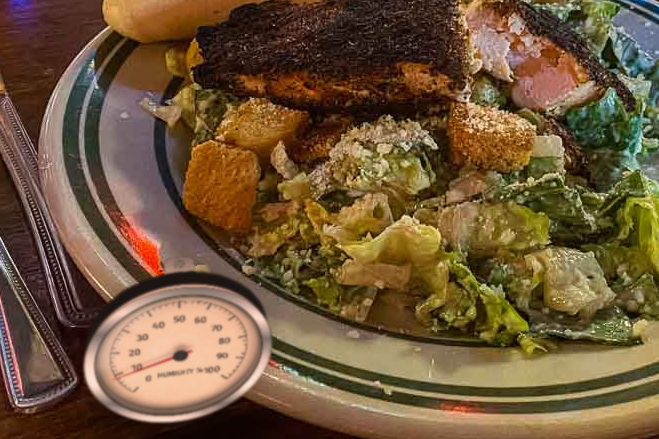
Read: value=10 unit=%
